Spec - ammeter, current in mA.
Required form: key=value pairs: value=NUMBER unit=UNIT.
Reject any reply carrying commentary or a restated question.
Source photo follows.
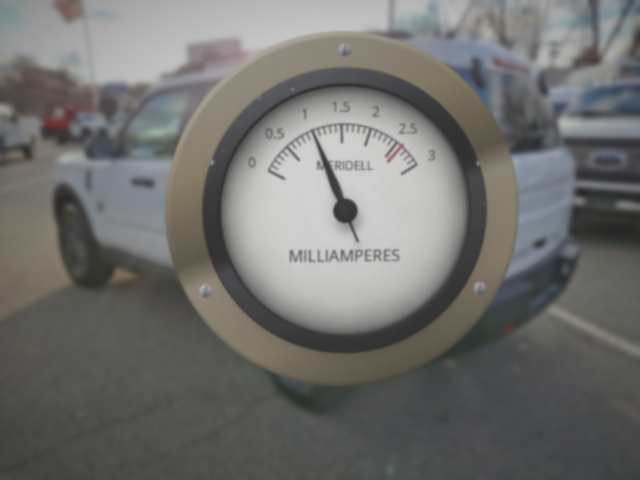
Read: value=1 unit=mA
